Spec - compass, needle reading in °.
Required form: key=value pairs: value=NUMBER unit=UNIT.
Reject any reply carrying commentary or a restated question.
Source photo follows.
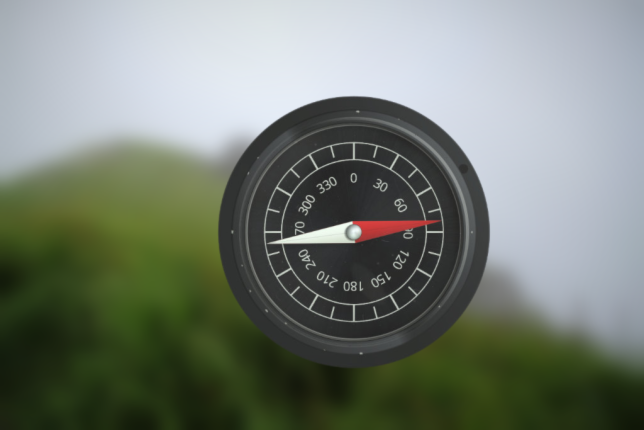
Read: value=82.5 unit=°
